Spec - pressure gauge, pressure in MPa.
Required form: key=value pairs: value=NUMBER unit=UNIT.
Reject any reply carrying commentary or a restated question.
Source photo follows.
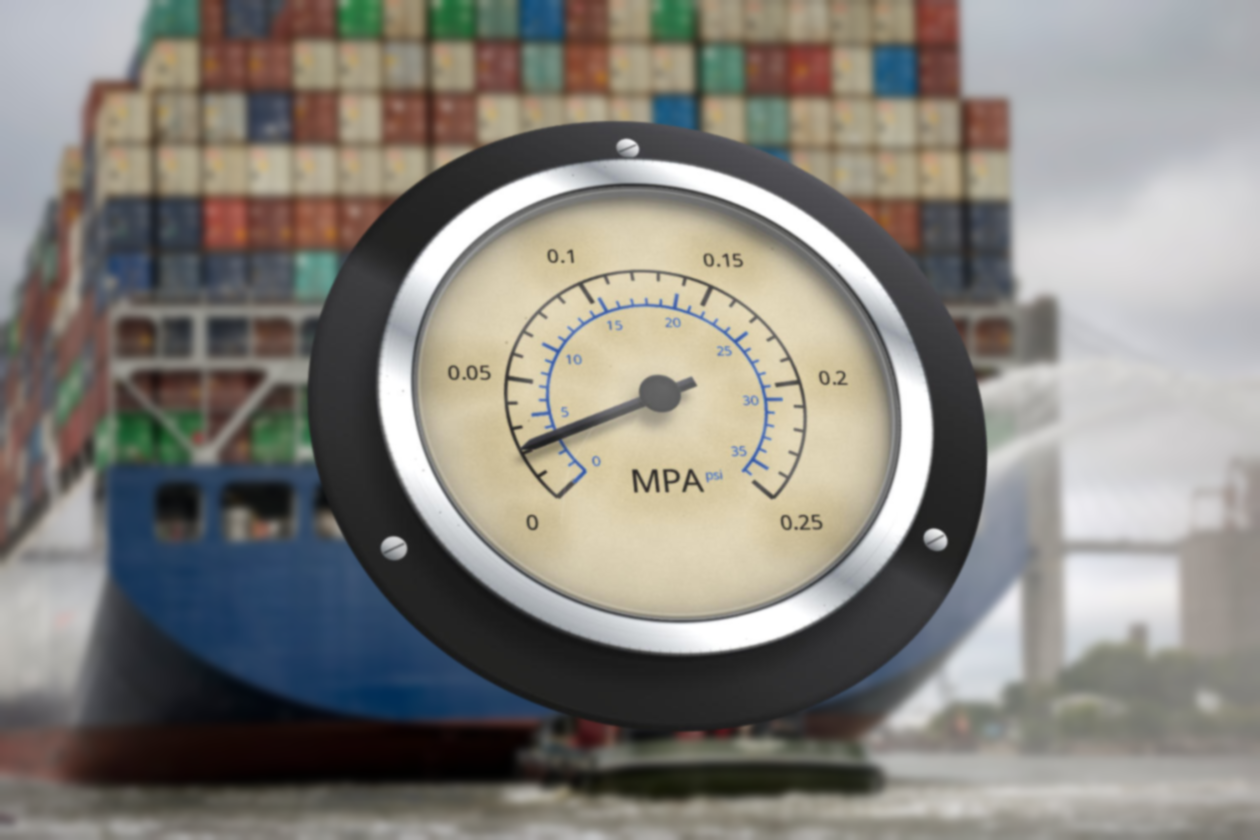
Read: value=0.02 unit=MPa
